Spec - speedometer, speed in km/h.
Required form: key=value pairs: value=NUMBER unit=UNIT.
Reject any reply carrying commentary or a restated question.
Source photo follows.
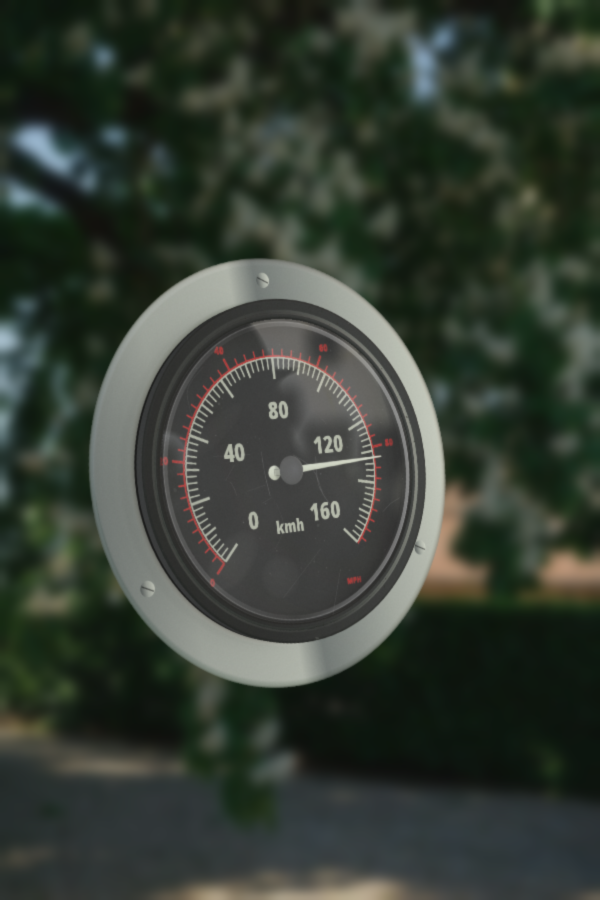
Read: value=132 unit=km/h
